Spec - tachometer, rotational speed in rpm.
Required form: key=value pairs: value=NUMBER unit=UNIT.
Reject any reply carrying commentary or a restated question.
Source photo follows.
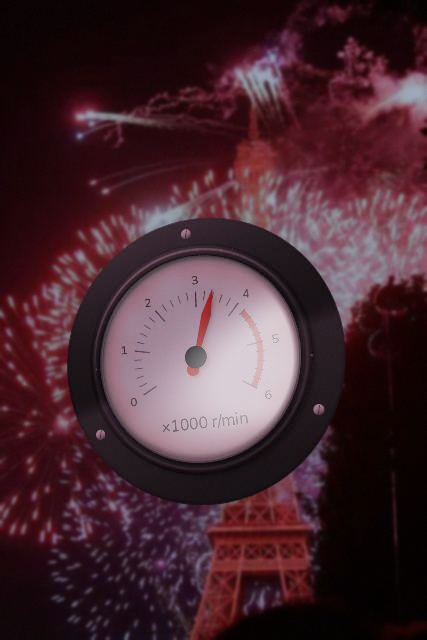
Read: value=3400 unit=rpm
